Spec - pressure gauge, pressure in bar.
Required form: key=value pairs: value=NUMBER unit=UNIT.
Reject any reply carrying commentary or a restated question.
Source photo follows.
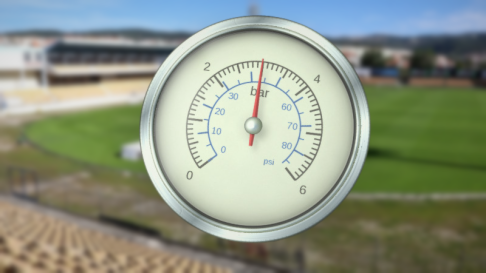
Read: value=3 unit=bar
